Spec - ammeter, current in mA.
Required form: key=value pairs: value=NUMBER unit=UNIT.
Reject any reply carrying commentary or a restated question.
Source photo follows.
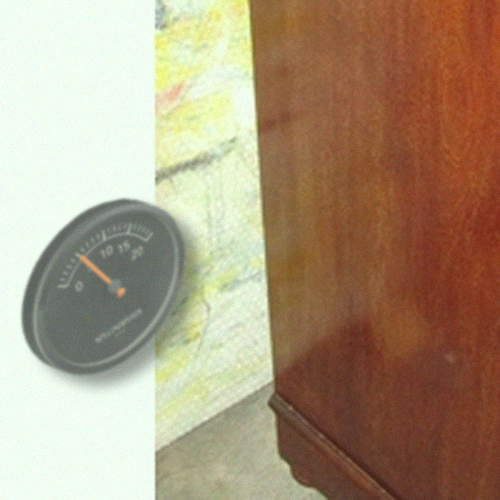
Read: value=5 unit=mA
